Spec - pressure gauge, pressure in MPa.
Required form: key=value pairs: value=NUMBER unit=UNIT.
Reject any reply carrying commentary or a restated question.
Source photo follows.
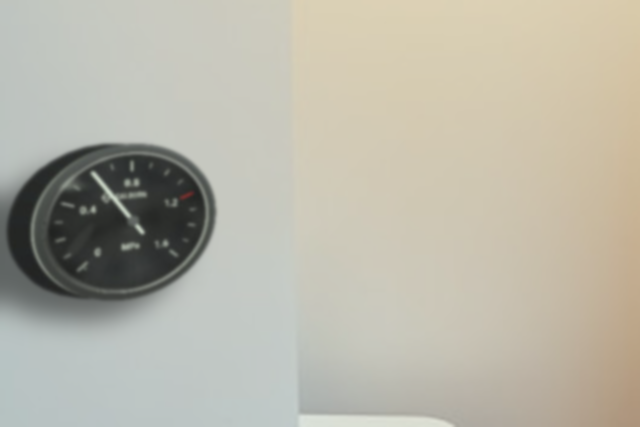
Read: value=0.6 unit=MPa
